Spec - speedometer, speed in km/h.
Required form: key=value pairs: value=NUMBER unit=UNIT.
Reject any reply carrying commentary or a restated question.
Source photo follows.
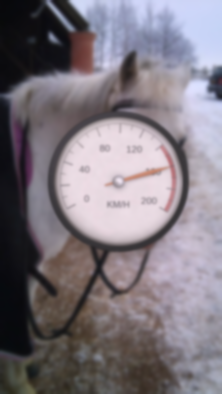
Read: value=160 unit=km/h
